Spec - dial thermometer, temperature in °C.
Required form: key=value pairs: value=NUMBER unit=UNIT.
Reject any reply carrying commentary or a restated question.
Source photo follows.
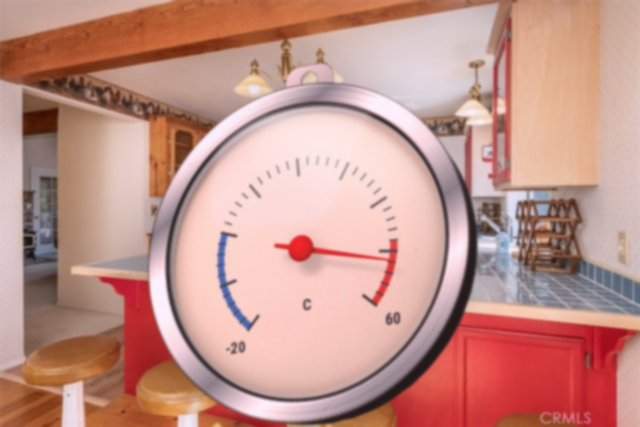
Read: value=52 unit=°C
